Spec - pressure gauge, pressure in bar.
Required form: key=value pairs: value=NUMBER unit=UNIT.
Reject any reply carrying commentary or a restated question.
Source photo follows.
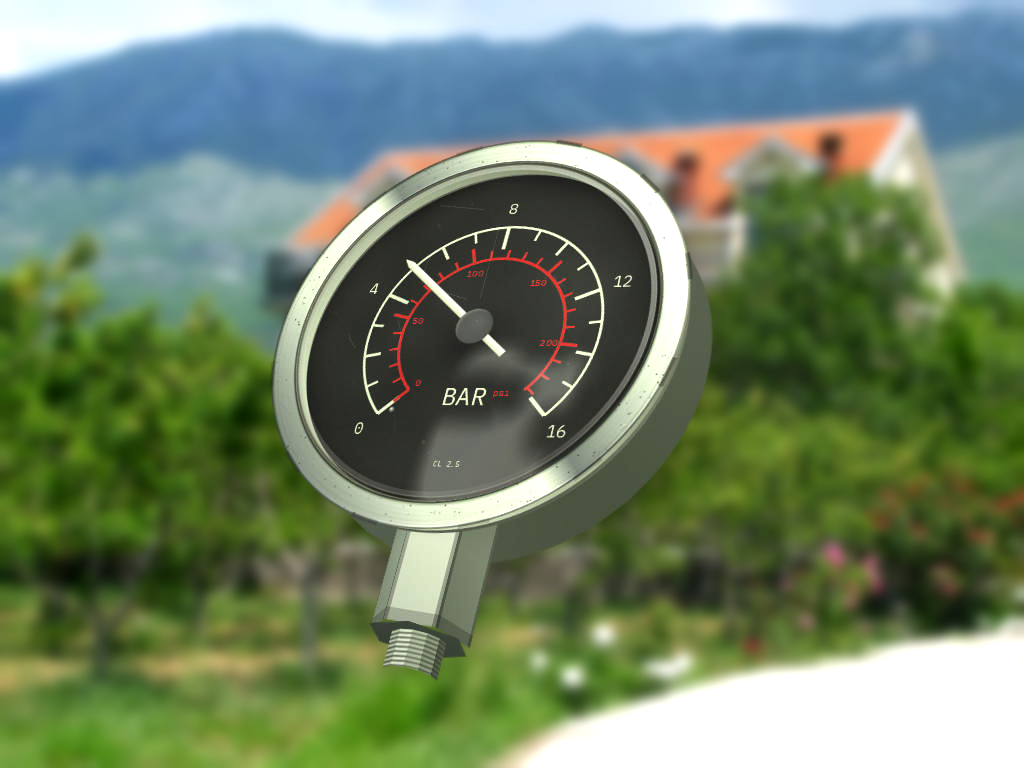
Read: value=5 unit=bar
